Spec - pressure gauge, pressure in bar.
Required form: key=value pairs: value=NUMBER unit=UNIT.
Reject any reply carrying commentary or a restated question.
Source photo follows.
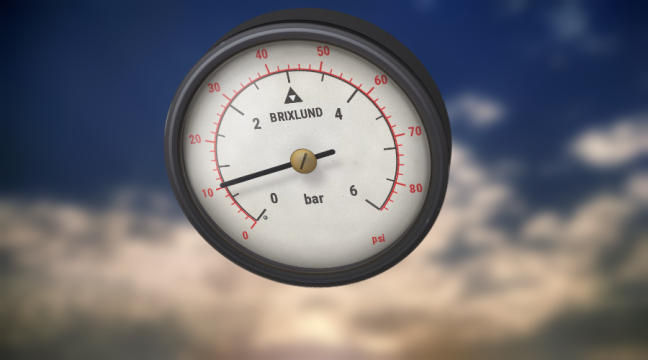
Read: value=0.75 unit=bar
